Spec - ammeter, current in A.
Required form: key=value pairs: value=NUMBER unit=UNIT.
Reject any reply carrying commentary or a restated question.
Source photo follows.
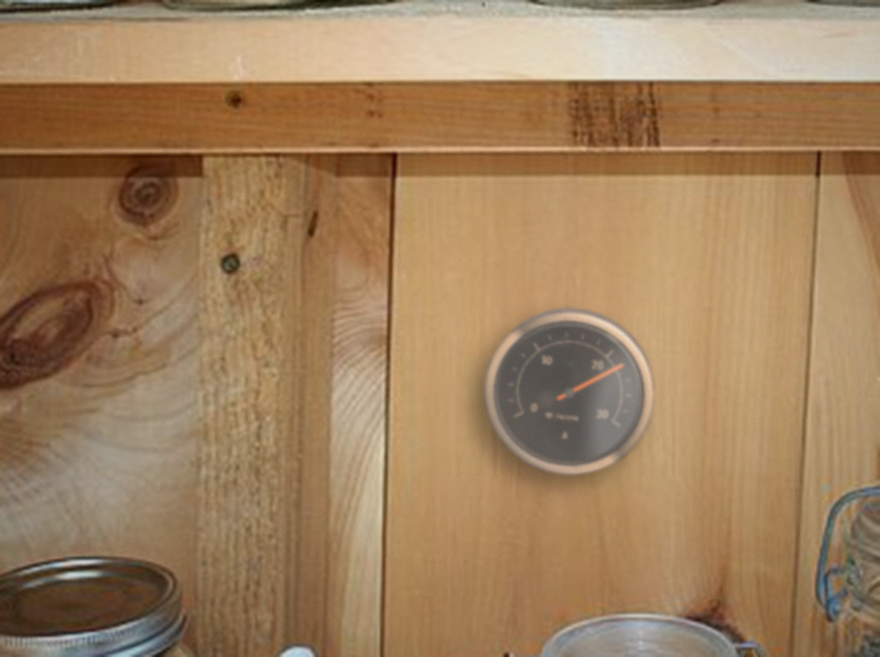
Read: value=22 unit=A
